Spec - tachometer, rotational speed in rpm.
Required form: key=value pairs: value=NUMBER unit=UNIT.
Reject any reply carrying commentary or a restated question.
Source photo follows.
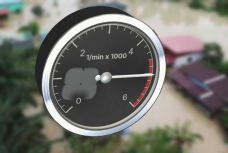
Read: value=5000 unit=rpm
